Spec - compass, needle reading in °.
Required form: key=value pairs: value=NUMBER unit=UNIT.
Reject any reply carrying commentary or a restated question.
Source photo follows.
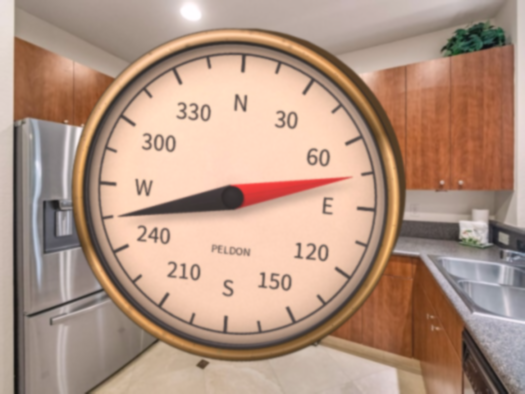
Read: value=75 unit=°
